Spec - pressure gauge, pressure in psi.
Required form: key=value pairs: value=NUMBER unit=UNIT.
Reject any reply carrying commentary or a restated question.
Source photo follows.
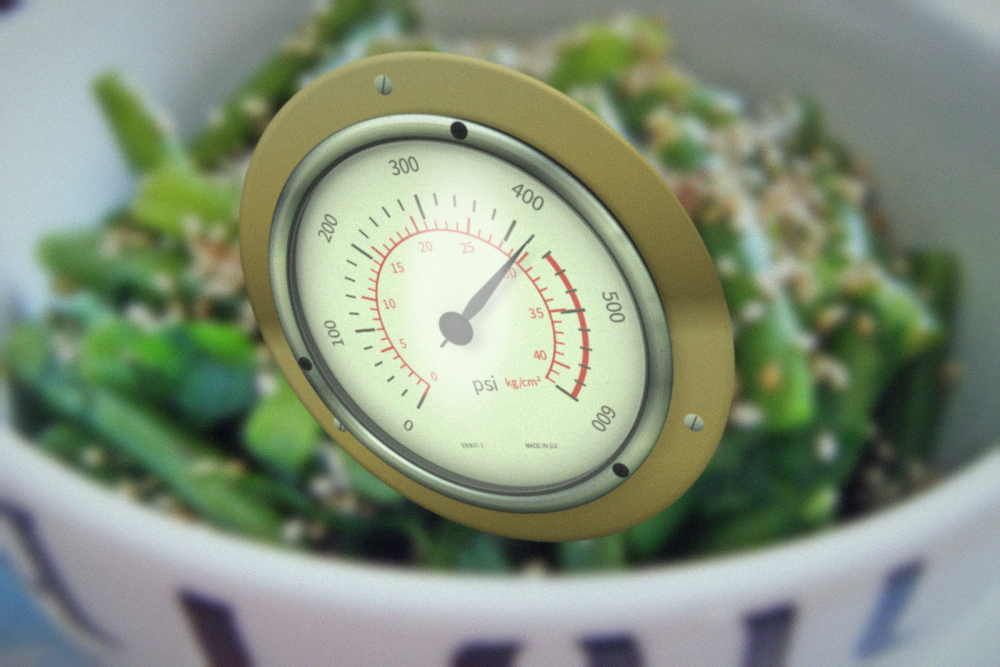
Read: value=420 unit=psi
